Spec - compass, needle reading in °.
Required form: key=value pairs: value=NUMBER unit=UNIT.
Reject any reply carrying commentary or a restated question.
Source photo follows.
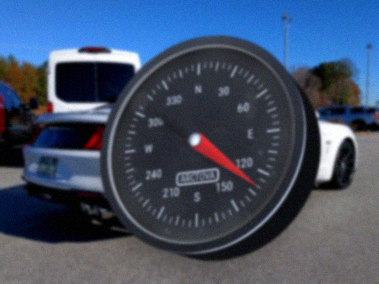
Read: value=130 unit=°
